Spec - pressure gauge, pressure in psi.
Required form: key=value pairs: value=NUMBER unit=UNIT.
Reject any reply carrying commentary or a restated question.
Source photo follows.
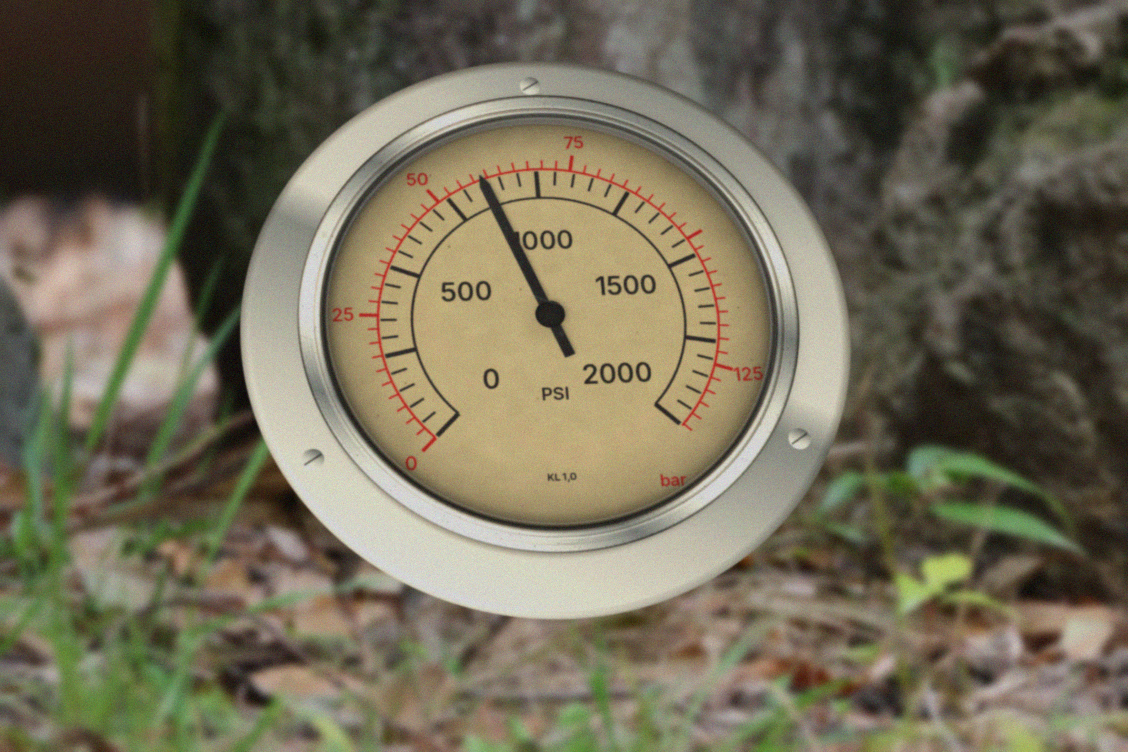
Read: value=850 unit=psi
